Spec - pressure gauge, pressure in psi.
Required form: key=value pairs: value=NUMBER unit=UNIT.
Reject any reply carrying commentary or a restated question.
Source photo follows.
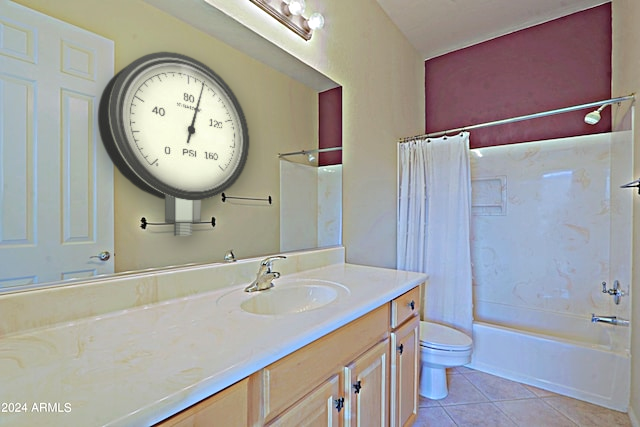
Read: value=90 unit=psi
